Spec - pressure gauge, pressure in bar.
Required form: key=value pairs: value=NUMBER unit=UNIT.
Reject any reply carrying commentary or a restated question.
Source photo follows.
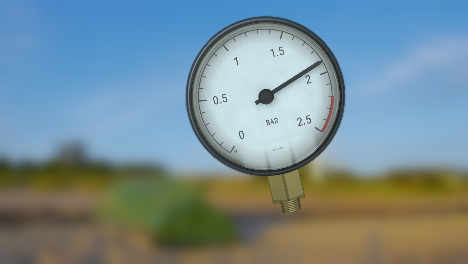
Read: value=1.9 unit=bar
